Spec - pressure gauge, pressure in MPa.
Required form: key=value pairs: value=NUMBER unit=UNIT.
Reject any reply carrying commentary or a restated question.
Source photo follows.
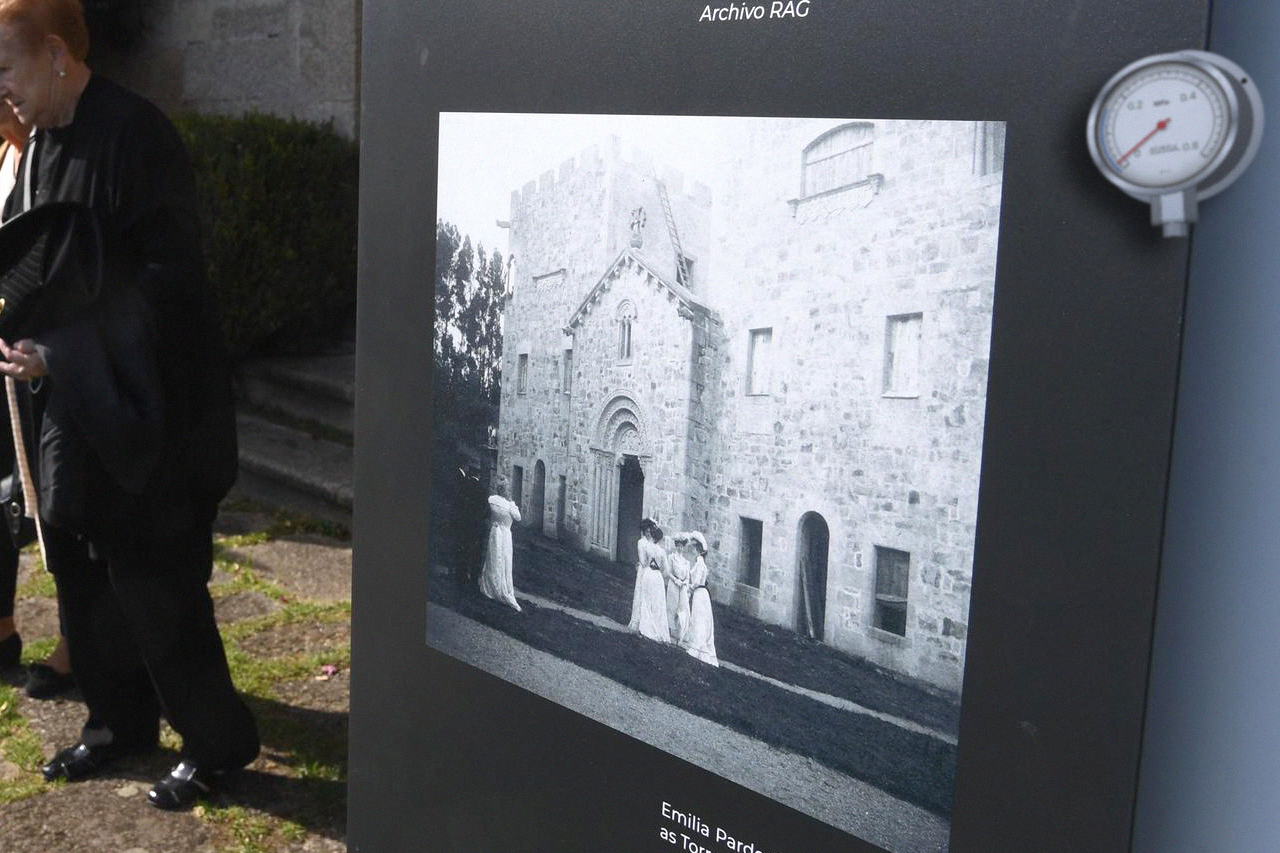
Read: value=0.02 unit=MPa
